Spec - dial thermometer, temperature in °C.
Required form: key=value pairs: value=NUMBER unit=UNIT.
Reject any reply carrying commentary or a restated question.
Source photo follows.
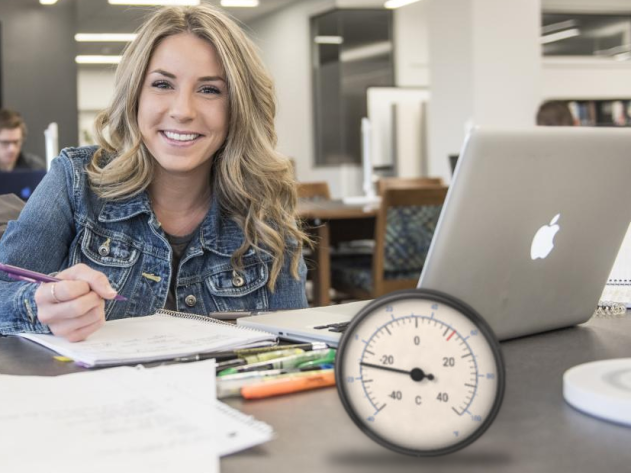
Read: value=-24 unit=°C
